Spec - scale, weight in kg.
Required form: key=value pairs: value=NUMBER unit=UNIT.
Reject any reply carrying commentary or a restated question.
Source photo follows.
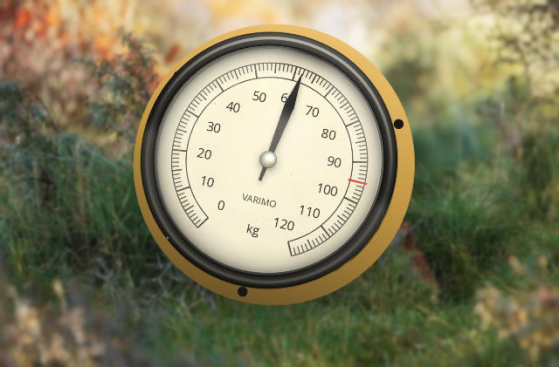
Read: value=62 unit=kg
